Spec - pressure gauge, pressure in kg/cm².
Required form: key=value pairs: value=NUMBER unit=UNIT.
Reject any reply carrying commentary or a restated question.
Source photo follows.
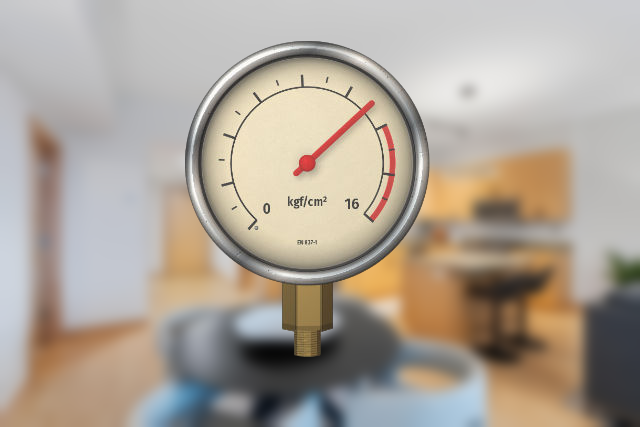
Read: value=11 unit=kg/cm²
